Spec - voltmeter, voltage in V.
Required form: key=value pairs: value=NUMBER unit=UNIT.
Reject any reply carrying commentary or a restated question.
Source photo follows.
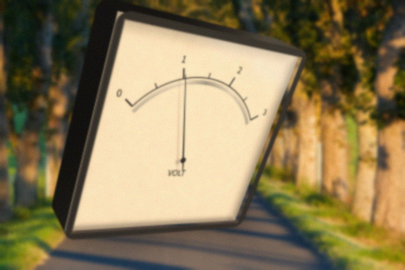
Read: value=1 unit=V
